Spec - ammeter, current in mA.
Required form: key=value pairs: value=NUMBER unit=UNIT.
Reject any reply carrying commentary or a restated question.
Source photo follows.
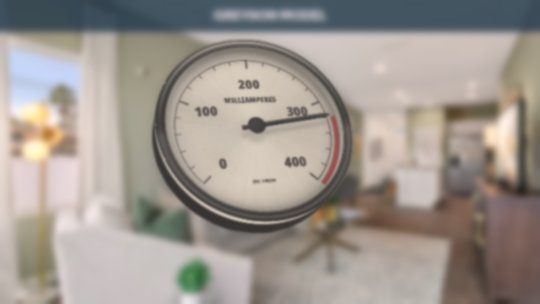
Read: value=320 unit=mA
